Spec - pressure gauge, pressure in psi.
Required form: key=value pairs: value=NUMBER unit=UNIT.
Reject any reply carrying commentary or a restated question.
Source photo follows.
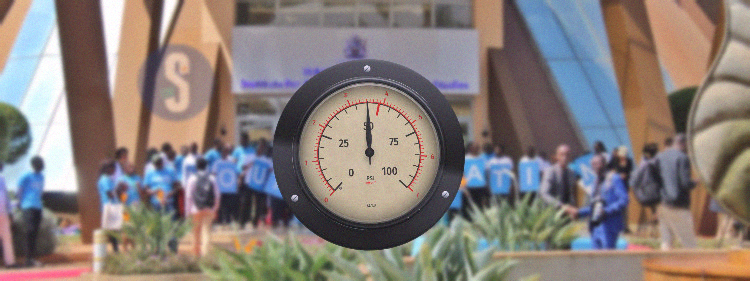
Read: value=50 unit=psi
